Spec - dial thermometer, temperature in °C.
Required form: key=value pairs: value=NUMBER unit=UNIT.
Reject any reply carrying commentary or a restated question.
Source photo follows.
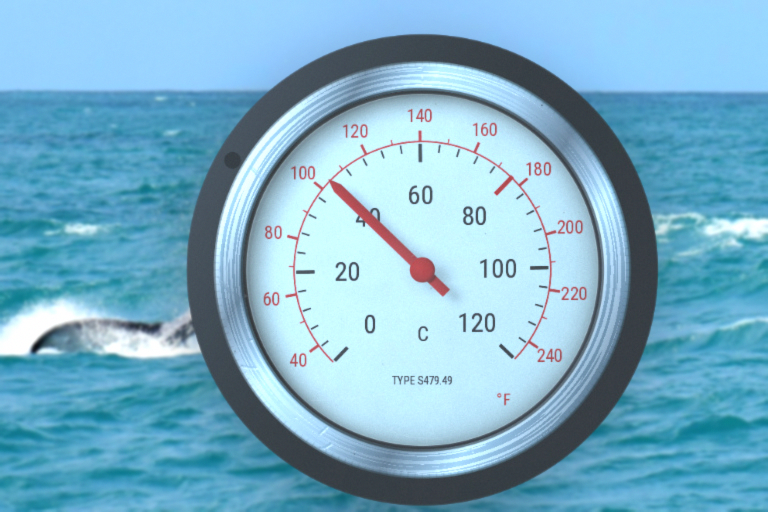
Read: value=40 unit=°C
